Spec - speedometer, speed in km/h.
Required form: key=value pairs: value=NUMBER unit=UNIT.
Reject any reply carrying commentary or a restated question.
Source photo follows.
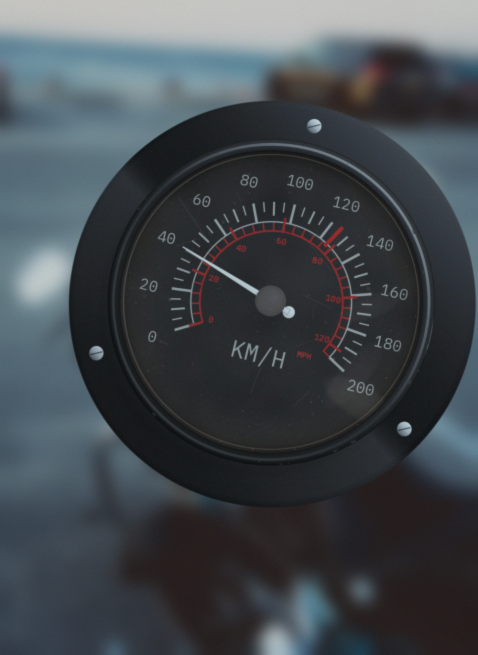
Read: value=40 unit=km/h
